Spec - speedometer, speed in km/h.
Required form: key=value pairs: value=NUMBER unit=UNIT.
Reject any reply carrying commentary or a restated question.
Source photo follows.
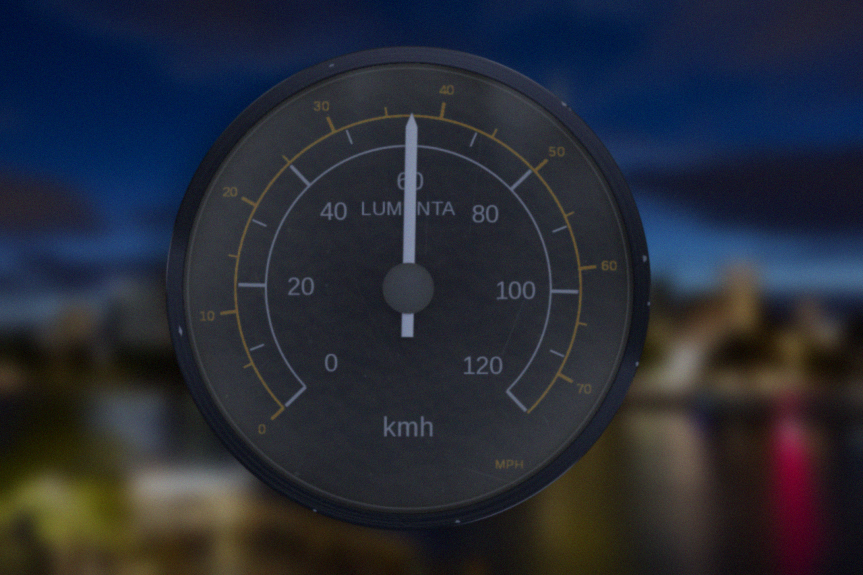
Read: value=60 unit=km/h
